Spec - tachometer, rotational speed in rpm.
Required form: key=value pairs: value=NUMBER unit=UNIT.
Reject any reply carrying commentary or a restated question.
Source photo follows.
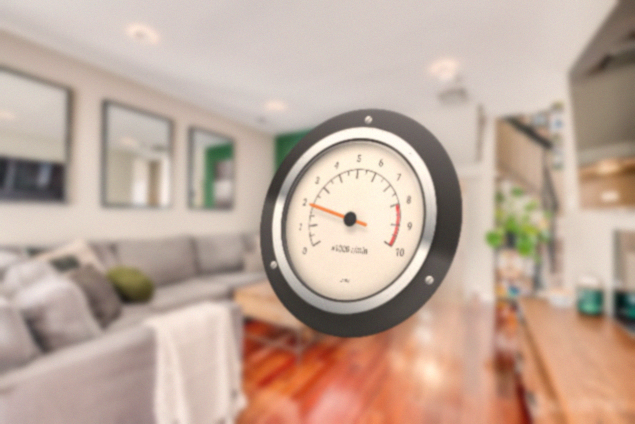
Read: value=2000 unit=rpm
